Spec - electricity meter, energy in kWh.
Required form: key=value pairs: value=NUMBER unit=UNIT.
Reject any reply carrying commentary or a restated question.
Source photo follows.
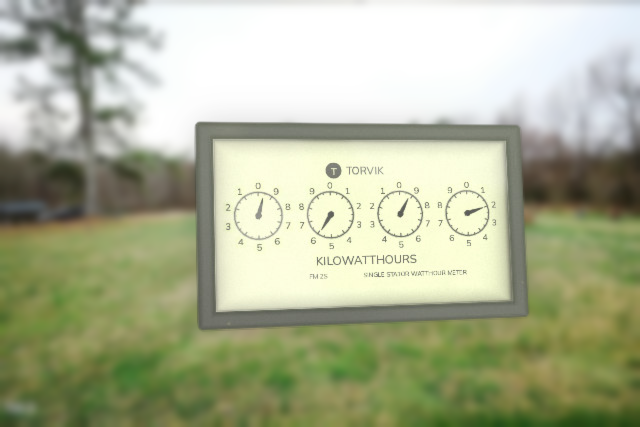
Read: value=9592 unit=kWh
